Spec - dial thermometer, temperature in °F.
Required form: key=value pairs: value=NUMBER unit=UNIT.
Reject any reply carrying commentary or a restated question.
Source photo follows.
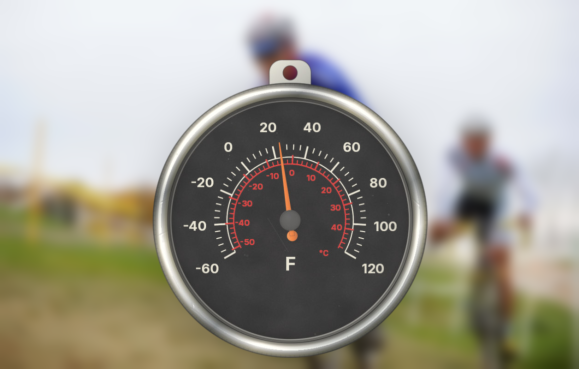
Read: value=24 unit=°F
